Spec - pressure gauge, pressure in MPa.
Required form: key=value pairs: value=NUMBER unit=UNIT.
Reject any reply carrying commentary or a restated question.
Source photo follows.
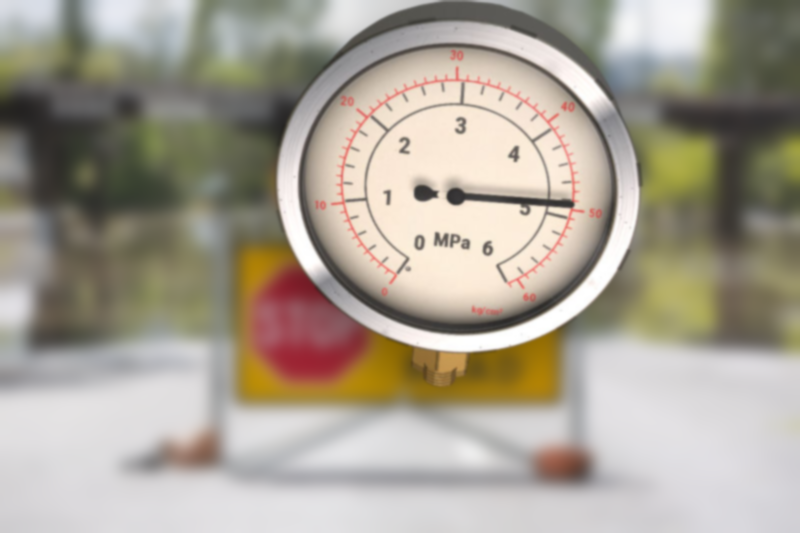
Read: value=4.8 unit=MPa
